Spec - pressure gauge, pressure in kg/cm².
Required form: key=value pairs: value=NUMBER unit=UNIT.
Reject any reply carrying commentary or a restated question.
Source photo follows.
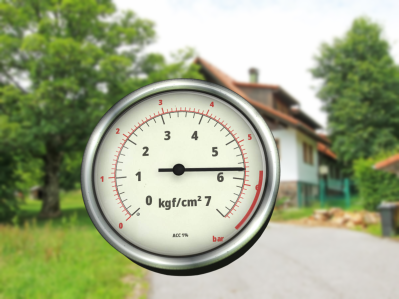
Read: value=5.8 unit=kg/cm²
